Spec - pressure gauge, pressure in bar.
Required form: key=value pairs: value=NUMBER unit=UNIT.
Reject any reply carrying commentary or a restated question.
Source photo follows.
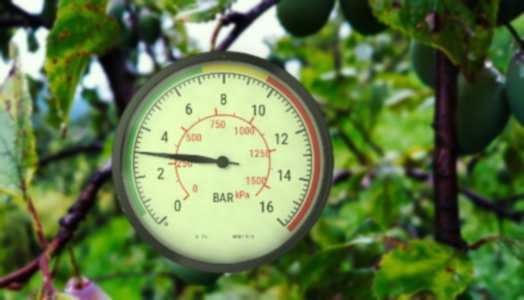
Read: value=3 unit=bar
